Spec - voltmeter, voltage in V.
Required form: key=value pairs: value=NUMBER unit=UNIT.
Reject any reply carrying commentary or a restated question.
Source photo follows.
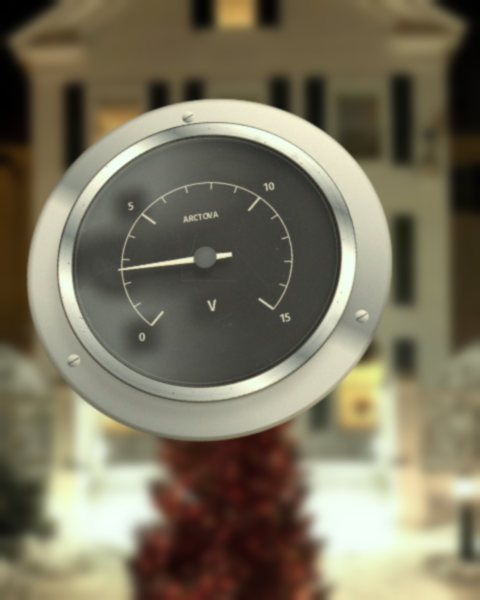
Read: value=2.5 unit=V
